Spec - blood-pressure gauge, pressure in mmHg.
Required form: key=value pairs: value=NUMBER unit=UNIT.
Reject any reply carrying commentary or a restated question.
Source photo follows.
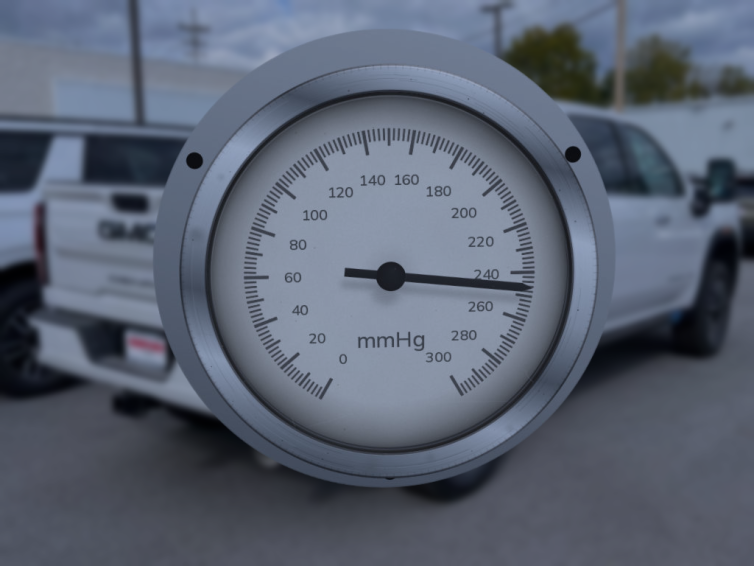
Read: value=246 unit=mmHg
